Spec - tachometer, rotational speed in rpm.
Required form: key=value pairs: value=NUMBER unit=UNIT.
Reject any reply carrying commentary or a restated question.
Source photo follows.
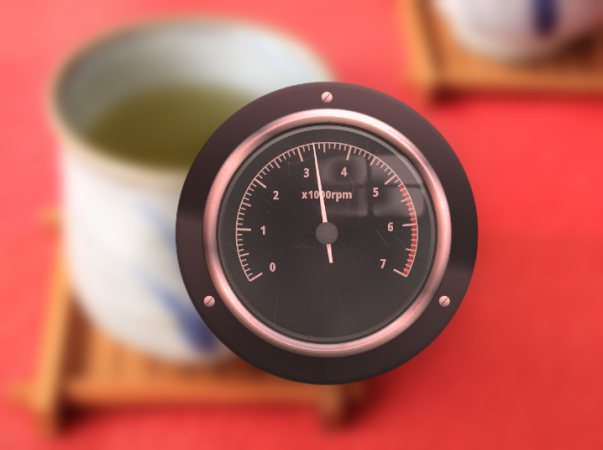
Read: value=3300 unit=rpm
